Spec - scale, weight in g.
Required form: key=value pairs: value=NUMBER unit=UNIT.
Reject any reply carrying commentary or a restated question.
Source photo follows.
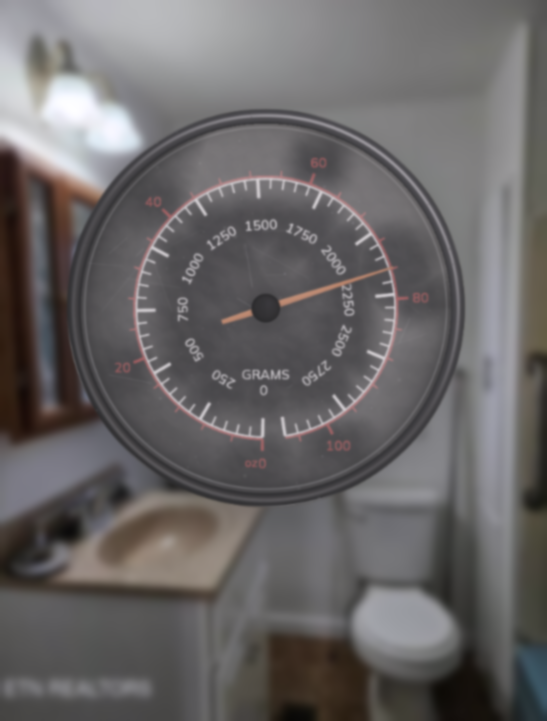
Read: value=2150 unit=g
